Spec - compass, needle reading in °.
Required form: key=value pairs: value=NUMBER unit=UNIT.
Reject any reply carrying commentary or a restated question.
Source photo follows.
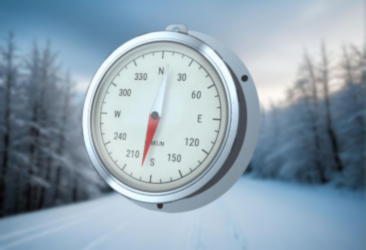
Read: value=190 unit=°
